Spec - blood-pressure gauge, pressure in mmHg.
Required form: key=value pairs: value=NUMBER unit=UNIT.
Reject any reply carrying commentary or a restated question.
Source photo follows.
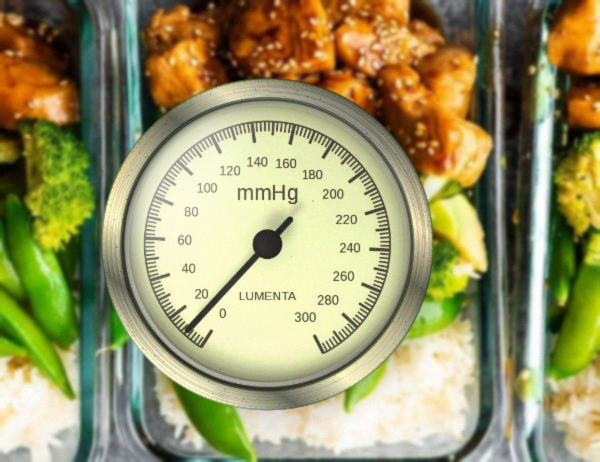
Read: value=10 unit=mmHg
